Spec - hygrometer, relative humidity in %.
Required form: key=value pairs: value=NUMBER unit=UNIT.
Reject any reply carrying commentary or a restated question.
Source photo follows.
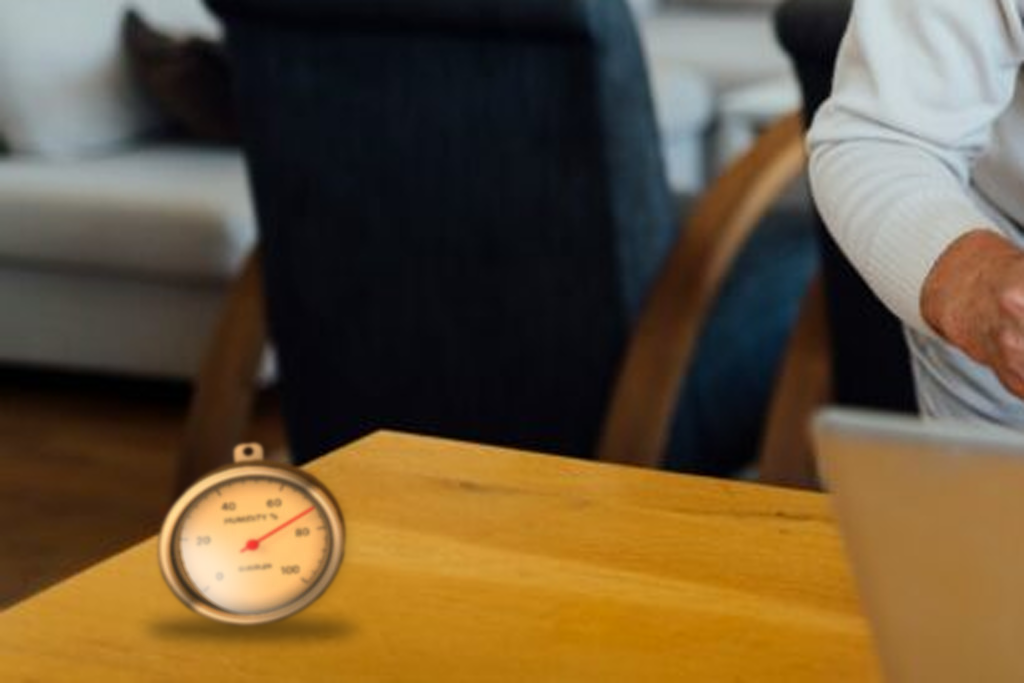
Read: value=72 unit=%
